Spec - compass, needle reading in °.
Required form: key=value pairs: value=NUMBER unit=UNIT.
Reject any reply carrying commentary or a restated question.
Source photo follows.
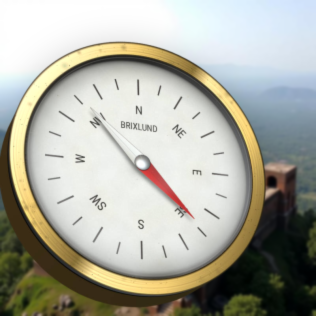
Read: value=135 unit=°
